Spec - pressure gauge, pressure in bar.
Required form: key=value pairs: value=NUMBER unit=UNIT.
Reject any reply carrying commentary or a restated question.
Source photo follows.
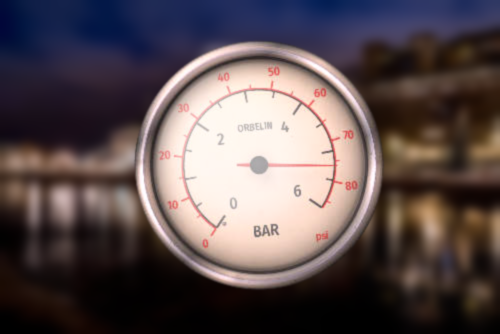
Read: value=5.25 unit=bar
